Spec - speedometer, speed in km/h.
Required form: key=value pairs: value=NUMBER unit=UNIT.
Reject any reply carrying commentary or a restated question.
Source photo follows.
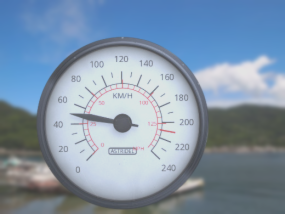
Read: value=50 unit=km/h
